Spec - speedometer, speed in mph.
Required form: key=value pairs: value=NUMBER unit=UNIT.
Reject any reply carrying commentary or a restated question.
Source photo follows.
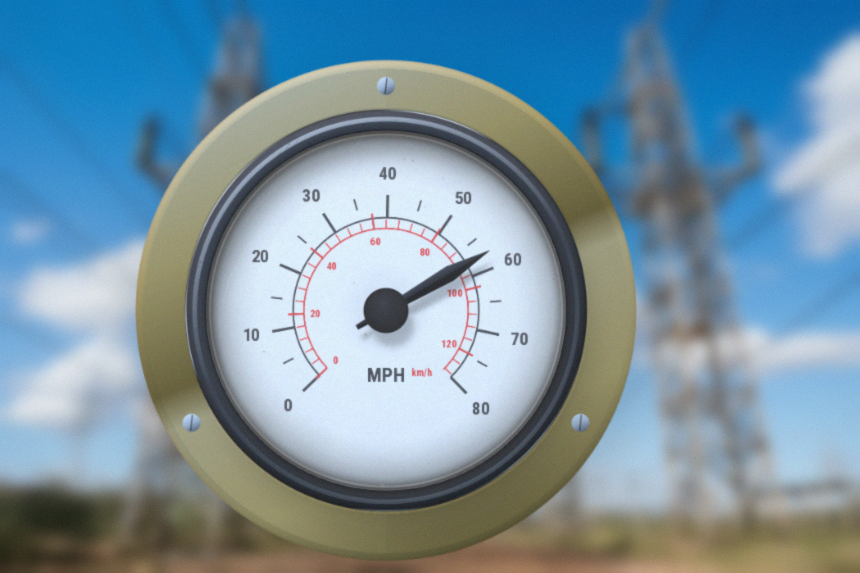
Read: value=57.5 unit=mph
